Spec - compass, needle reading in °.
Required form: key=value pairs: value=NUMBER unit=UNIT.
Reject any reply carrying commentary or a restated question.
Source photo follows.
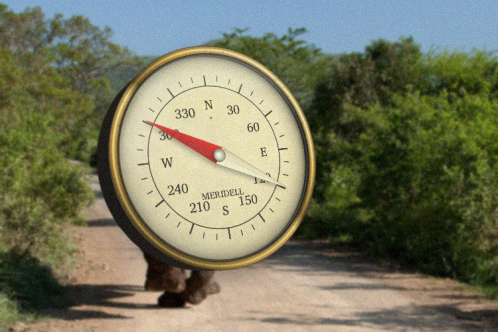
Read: value=300 unit=°
